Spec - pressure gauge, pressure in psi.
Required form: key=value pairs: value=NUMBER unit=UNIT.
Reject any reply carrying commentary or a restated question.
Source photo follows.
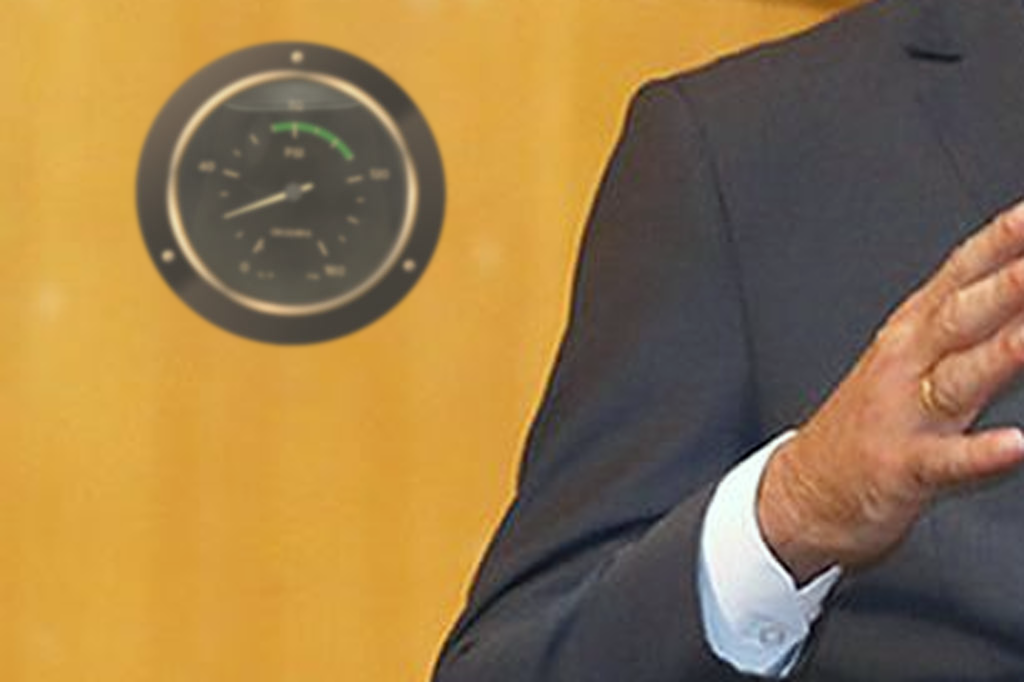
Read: value=20 unit=psi
